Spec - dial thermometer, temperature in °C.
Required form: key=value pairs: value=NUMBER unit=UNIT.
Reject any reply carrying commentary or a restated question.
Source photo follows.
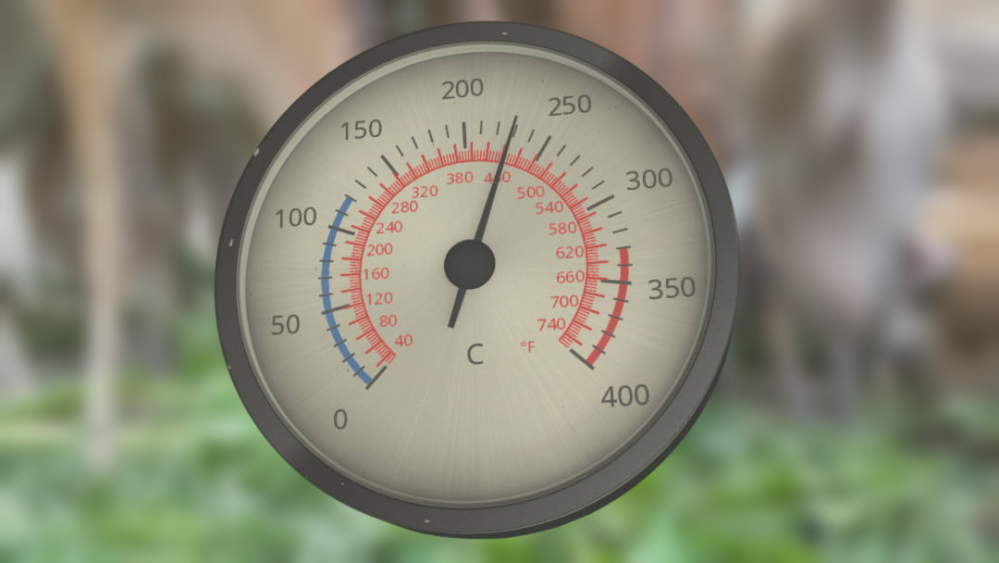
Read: value=230 unit=°C
